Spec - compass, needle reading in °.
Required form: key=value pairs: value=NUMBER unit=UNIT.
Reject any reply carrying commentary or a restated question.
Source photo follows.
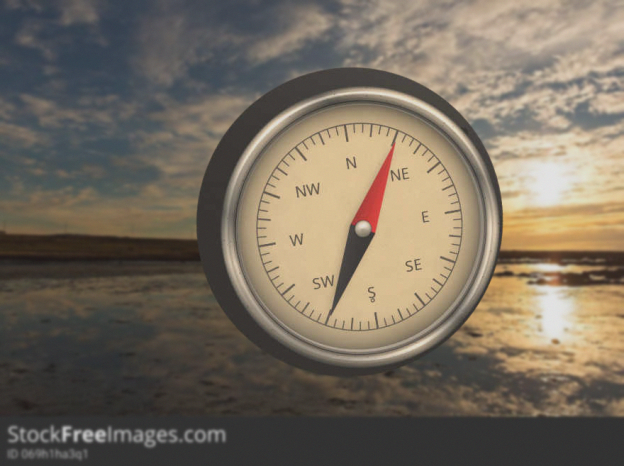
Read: value=30 unit=°
